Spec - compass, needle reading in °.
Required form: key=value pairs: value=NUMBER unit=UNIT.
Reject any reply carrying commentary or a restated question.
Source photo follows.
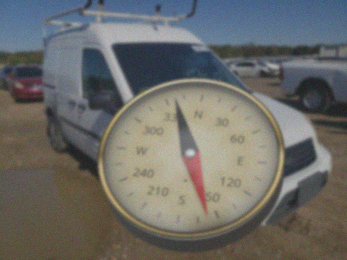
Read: value=157.5 unit=°
